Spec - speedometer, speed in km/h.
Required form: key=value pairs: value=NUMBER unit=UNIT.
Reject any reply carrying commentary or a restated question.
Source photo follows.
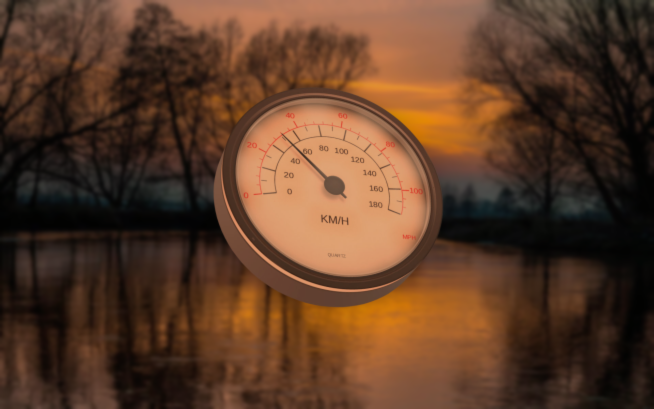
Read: value=50 unit=km/h
